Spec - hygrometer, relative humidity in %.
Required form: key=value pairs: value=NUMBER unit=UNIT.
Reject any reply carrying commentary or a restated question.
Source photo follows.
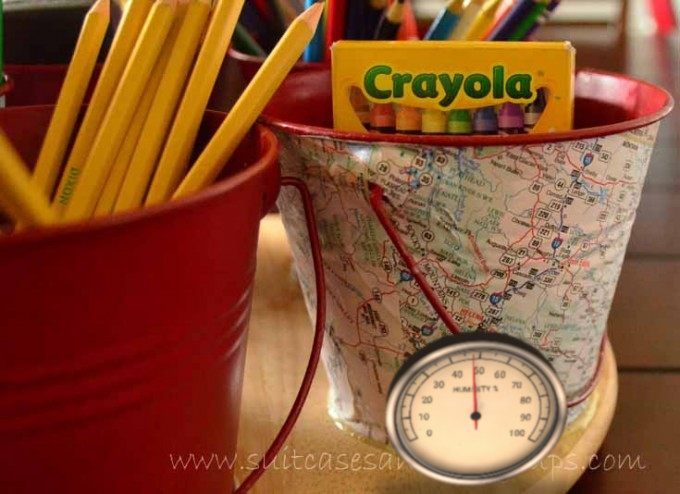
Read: value=47.5 unit=%
